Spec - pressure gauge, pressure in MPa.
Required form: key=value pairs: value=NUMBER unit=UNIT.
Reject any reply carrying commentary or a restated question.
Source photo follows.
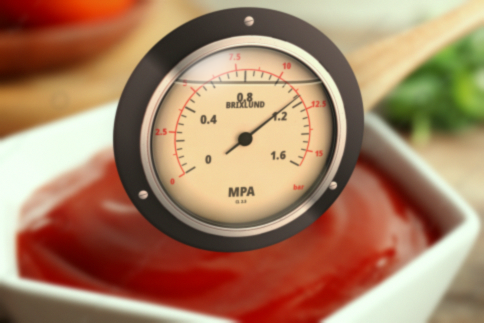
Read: value=1.15 unit=MPa
